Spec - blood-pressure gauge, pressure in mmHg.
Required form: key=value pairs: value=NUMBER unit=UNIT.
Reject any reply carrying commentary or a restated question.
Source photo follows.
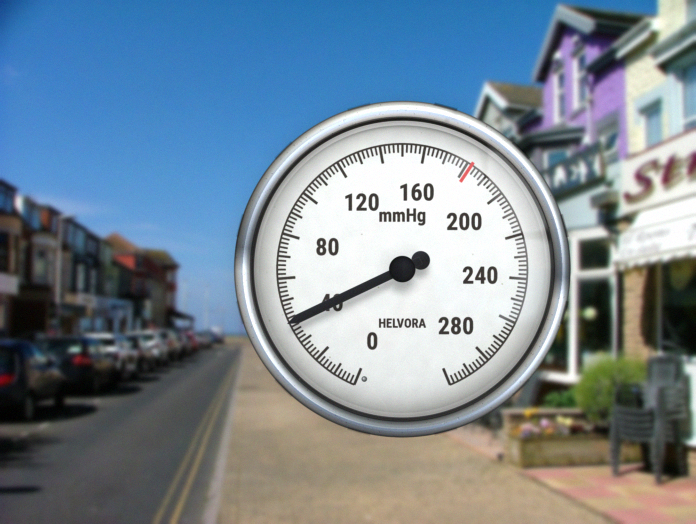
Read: value=40 unit=mmHg
